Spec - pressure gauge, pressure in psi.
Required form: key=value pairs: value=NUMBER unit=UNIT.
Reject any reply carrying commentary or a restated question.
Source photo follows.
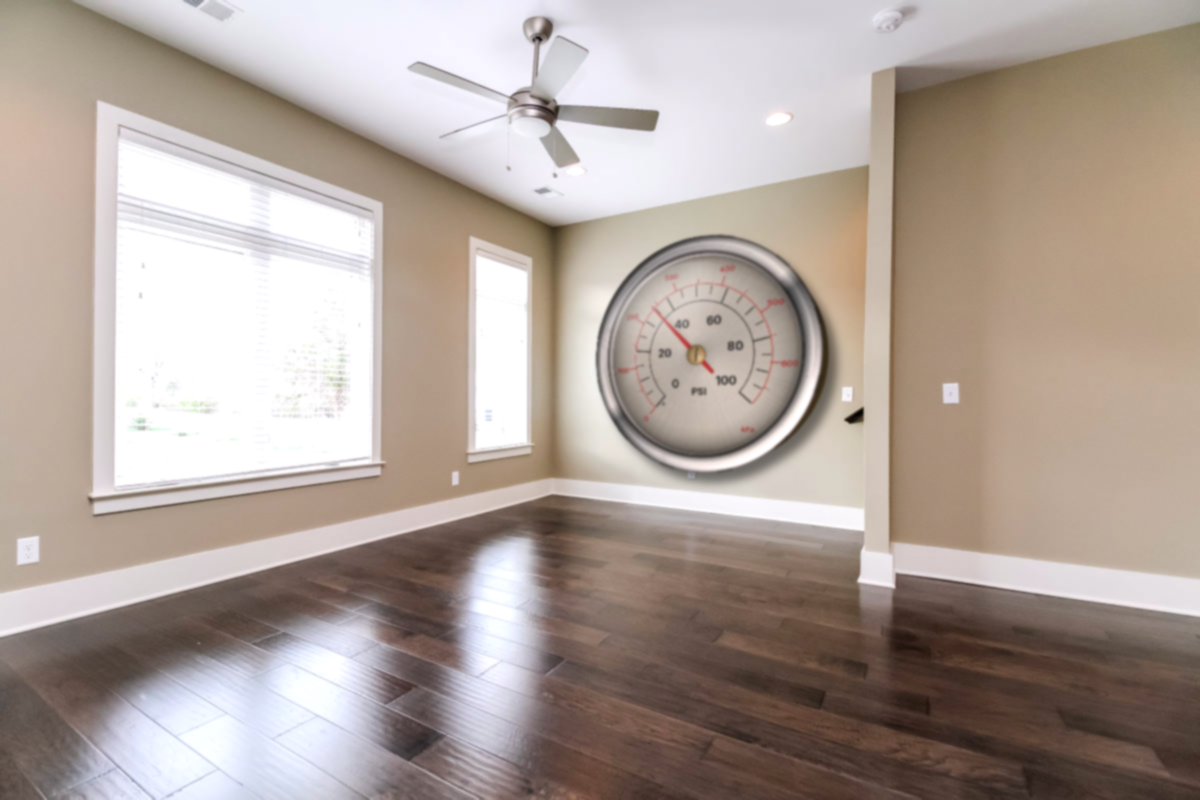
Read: value=35 unit=psi
